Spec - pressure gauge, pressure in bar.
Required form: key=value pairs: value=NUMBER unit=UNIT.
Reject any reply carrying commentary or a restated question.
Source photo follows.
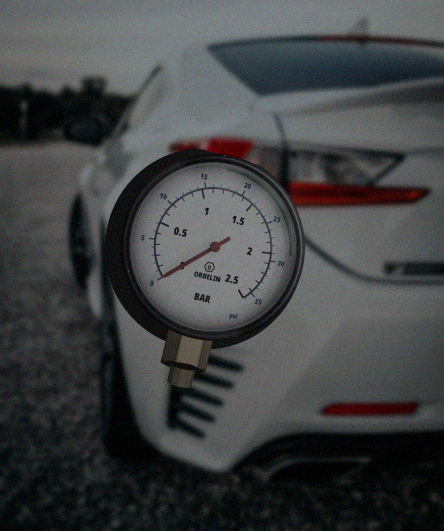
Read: value=0 unit=bar
